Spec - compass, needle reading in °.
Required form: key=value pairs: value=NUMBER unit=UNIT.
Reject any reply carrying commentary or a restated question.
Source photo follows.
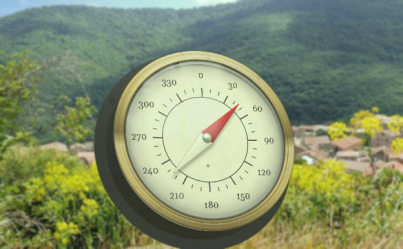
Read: value=45 unit=°
